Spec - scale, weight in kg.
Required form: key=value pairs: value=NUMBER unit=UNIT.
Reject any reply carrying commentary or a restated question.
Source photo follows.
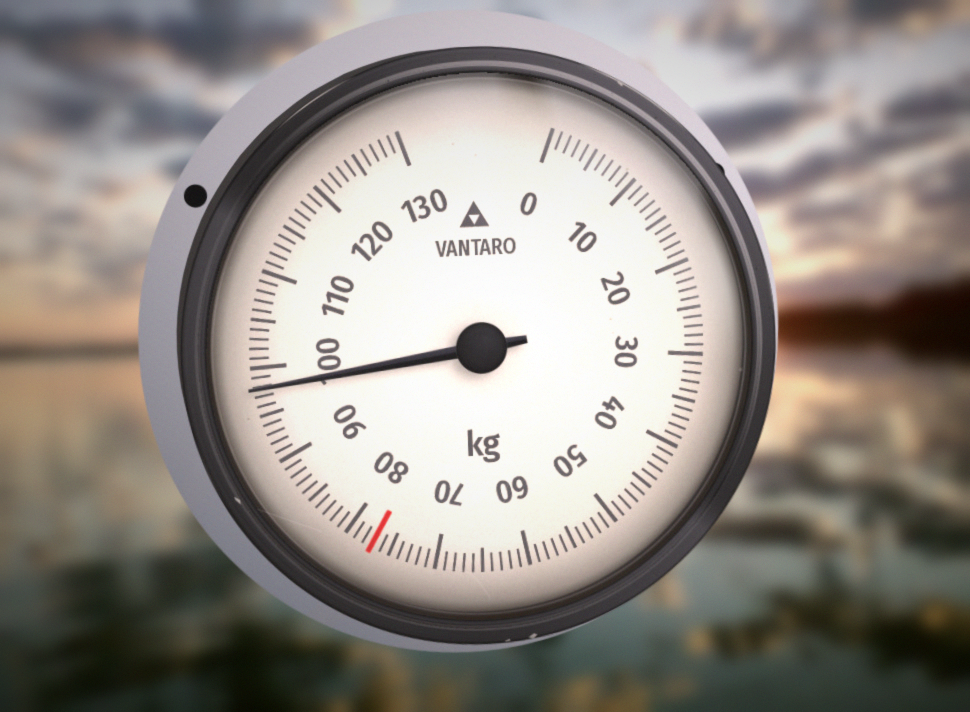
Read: value=98 unit=kg
